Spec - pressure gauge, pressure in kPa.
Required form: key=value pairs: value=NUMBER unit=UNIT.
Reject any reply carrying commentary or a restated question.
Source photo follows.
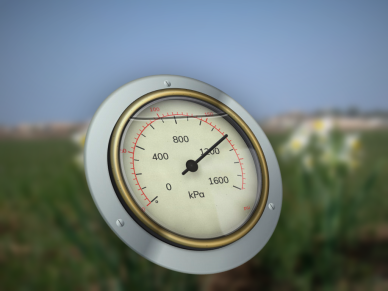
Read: value=1200 unit=kPa
